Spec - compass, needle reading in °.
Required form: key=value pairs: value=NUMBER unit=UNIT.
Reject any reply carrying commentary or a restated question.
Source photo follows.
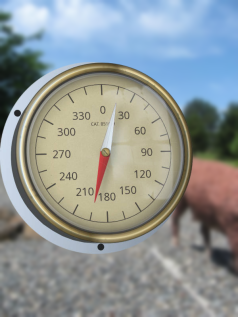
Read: value=195 unit=°
